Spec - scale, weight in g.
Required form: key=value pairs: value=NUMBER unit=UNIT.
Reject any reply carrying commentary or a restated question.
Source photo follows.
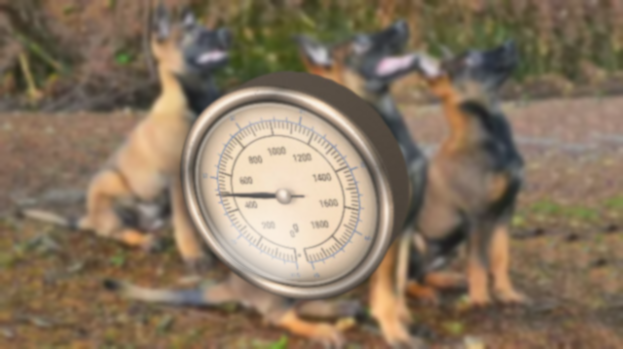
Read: value=500 unit=g
